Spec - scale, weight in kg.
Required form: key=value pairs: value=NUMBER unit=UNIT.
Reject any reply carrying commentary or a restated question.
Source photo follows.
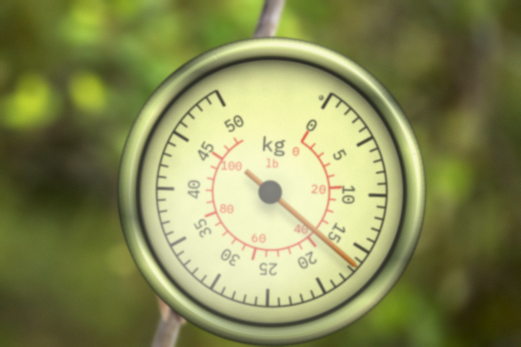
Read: value=16.5 unit=kg
